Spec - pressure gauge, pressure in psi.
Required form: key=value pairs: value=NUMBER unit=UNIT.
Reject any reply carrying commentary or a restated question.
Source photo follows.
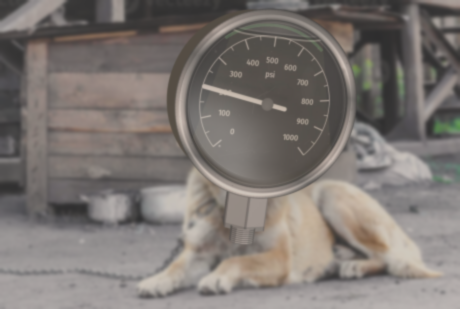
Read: value=200 unit=psi
